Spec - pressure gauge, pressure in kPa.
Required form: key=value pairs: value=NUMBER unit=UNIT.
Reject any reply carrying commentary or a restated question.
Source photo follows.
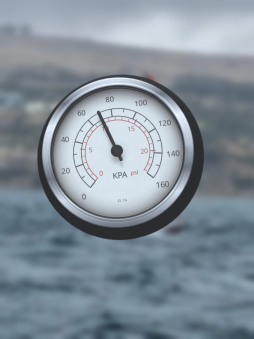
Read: value=70 unit=kPa
